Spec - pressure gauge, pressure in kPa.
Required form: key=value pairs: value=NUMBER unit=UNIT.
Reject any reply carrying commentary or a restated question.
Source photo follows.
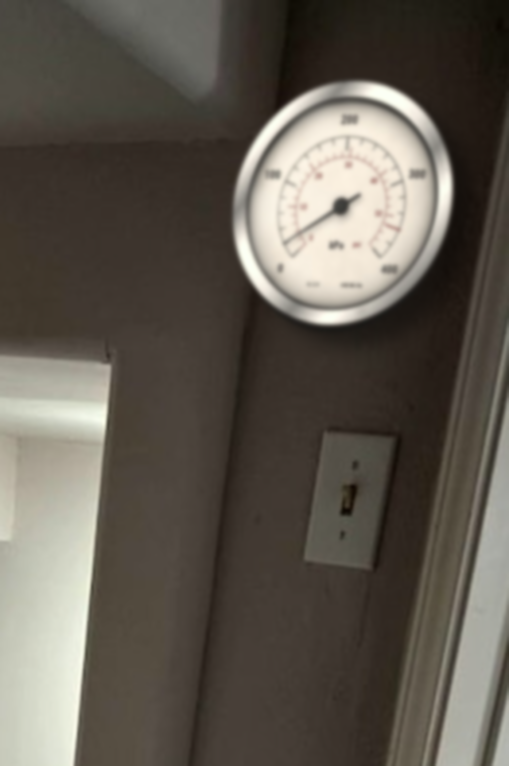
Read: value=20 unit=kPa
